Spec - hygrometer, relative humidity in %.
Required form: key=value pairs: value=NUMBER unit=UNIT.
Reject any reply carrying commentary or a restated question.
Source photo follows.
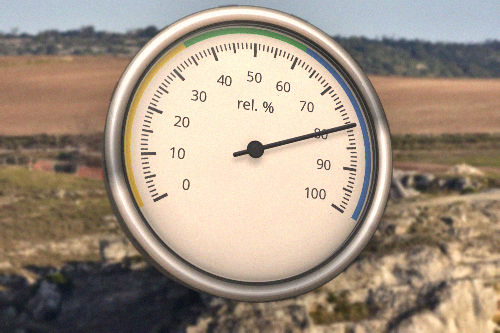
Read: value=80 unit=%
